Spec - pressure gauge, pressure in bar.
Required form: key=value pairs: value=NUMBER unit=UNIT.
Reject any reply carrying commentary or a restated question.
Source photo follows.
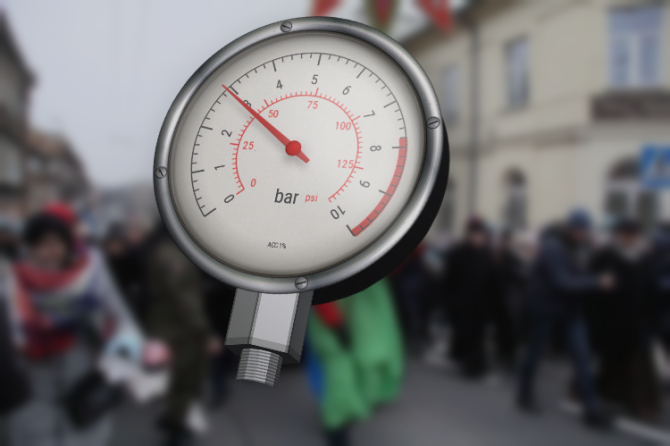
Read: value=2.9 unit=bar
